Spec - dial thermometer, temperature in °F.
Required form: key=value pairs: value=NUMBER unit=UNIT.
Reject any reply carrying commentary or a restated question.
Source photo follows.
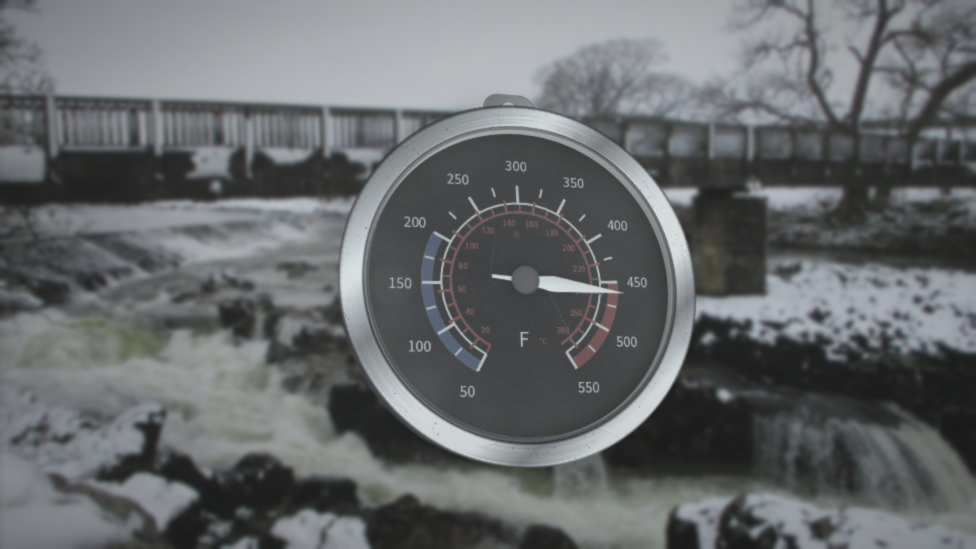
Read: value=462.5 unit=°F
